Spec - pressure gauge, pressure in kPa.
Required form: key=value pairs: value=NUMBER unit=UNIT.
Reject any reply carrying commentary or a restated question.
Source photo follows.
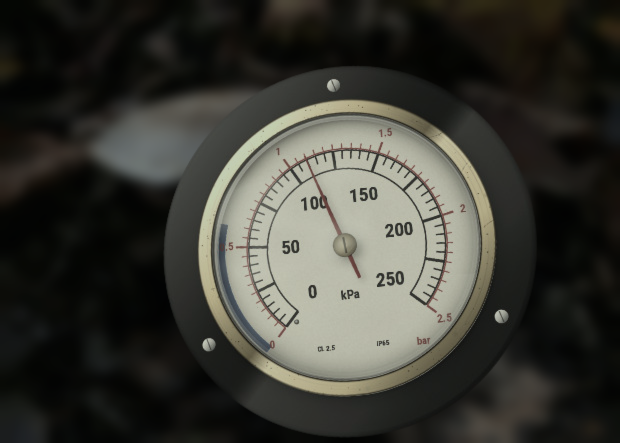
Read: value=110 unit=kPa
